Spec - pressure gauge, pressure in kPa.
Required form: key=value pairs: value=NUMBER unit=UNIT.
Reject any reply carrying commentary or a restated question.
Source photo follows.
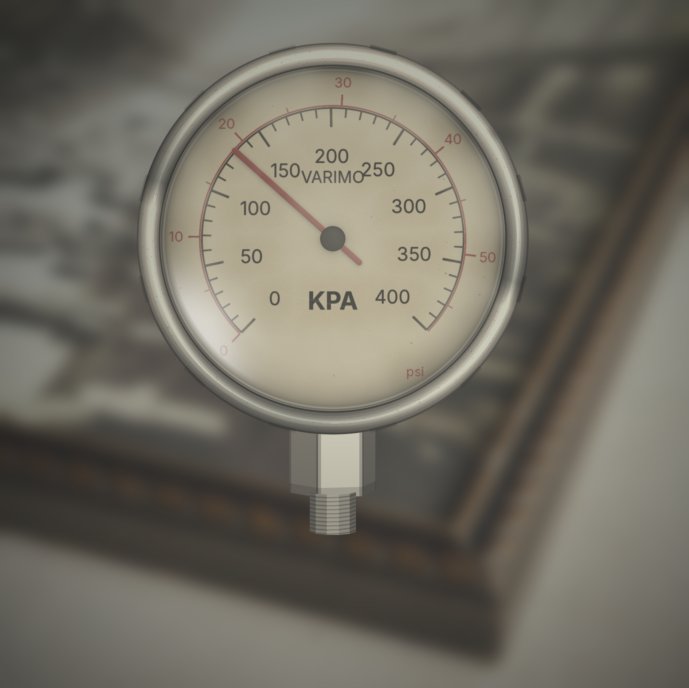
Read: value=130 unit=kPa
